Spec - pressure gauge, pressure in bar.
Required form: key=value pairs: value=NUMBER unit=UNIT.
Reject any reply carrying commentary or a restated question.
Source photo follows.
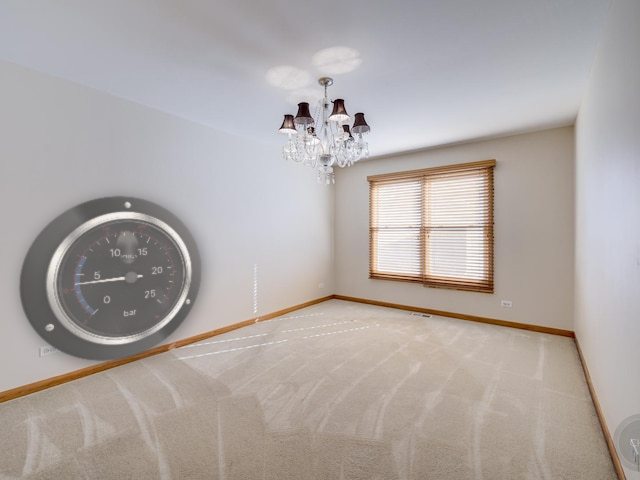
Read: value=4 unit=bar
